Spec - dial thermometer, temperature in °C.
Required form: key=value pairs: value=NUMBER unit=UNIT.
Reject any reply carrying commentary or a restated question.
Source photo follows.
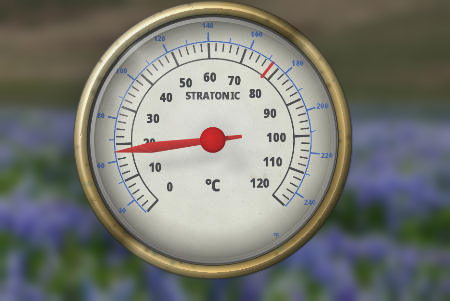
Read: value=18 unit=°C
